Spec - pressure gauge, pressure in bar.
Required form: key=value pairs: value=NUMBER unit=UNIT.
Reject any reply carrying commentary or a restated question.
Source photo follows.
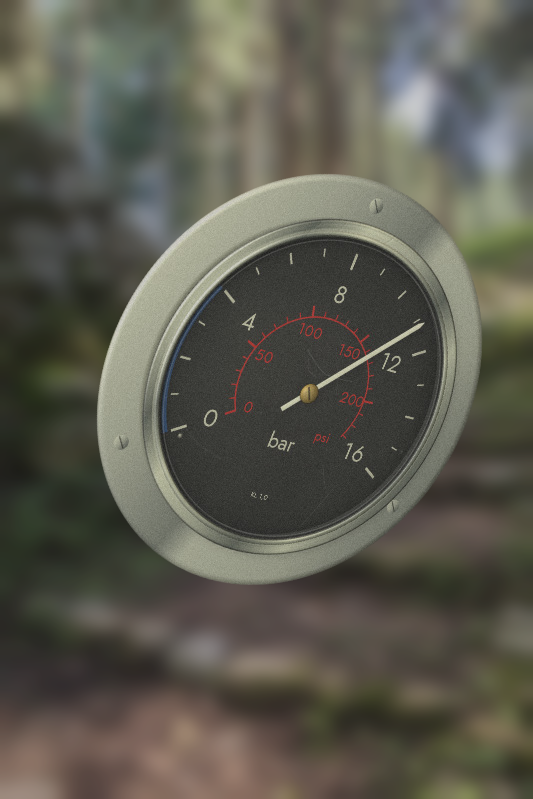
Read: value=11 unit=bar
